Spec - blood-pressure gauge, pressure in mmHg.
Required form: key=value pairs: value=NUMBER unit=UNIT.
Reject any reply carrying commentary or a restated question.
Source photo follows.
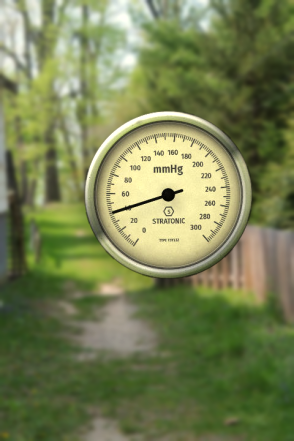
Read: value=40 unit=mmHg
